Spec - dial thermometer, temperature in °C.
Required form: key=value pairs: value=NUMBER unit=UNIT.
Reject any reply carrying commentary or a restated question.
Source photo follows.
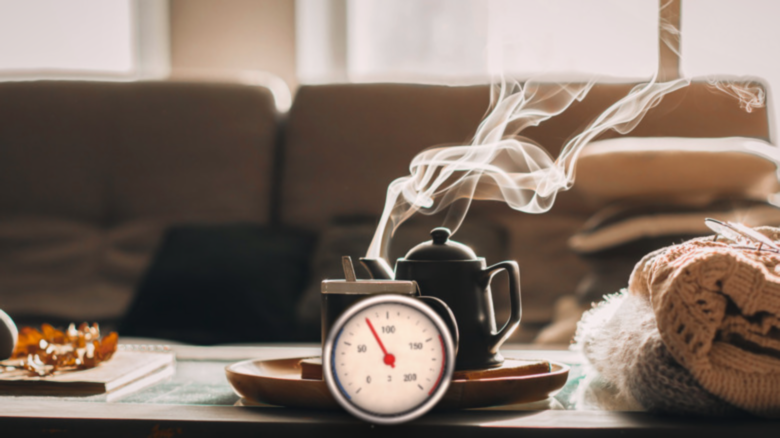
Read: value=80 unit=°C
